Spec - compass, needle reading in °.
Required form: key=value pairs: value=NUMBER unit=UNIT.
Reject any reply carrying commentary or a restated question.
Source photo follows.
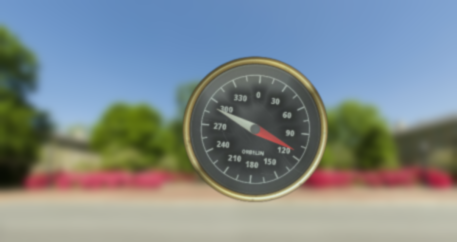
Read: value=112.5 unit=°
